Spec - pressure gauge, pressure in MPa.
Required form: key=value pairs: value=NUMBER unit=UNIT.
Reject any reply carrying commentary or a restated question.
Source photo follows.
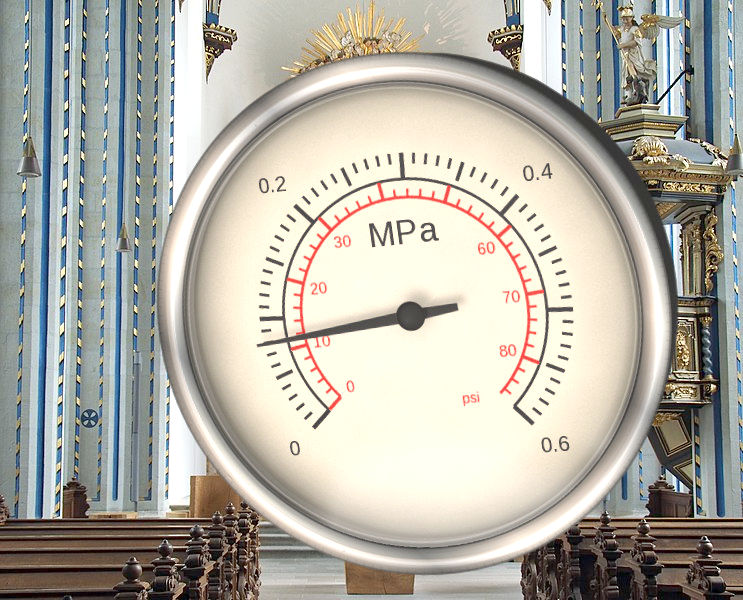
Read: value=0.08 unit=MPa
